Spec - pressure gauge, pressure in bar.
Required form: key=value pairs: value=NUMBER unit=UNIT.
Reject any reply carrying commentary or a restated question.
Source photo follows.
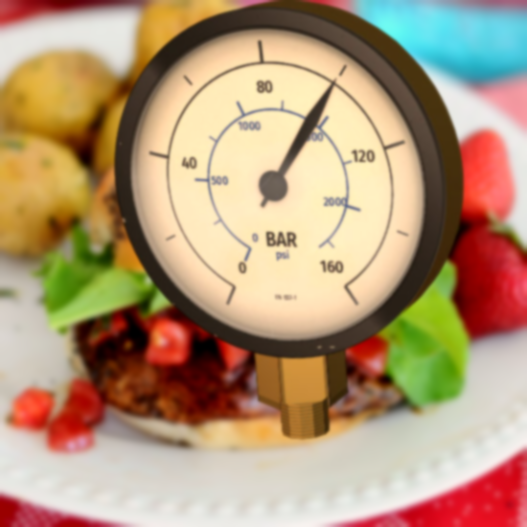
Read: value=100 unit=bar
